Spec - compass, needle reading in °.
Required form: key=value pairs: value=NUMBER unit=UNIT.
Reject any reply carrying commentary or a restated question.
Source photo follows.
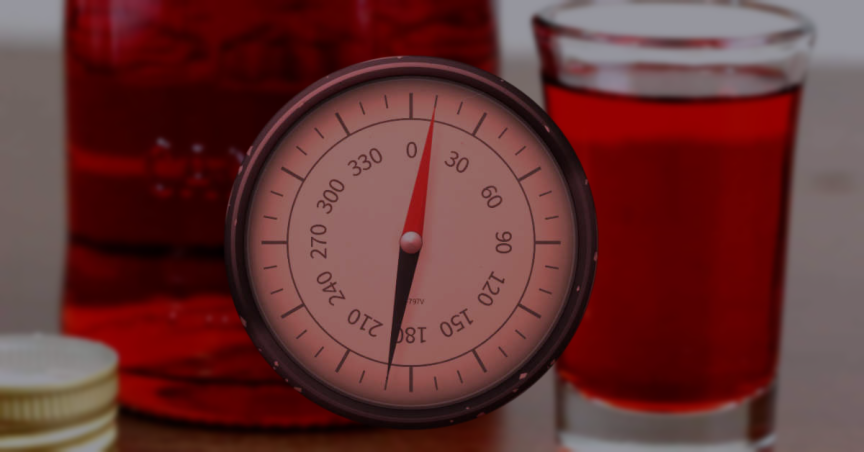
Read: value=10 unit=°
